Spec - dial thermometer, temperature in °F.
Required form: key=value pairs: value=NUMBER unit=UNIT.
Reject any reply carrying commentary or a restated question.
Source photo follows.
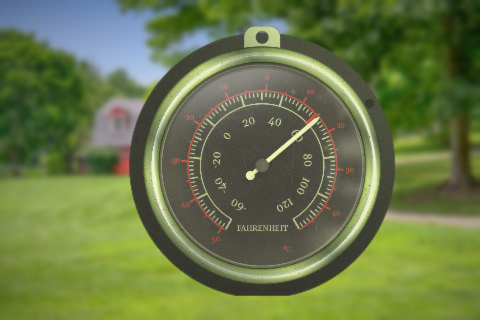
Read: value=60 unit=°F
